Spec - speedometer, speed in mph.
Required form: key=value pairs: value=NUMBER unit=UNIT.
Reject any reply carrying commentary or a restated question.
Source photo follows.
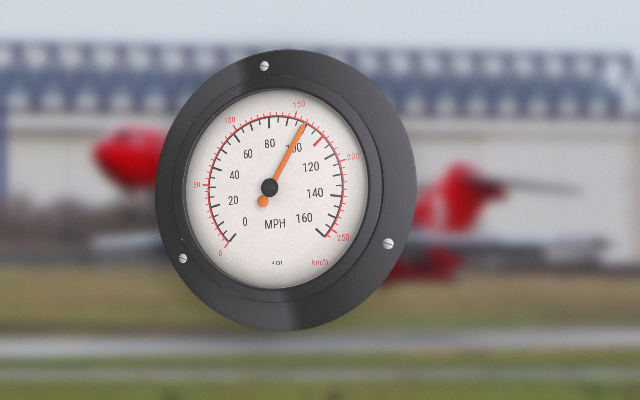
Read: value=100 unit=mph
